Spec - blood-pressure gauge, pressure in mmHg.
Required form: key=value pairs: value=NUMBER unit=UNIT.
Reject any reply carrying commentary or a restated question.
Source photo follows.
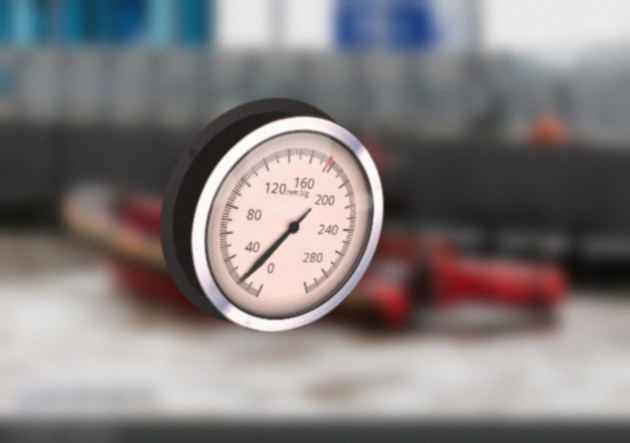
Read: value=20 unit=mmHg
